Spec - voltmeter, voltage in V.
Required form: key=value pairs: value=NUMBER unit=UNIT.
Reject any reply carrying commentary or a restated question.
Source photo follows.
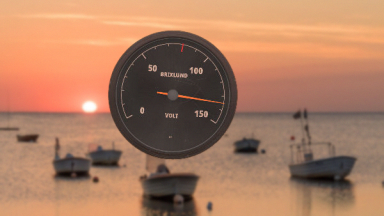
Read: value=135 unit=V
